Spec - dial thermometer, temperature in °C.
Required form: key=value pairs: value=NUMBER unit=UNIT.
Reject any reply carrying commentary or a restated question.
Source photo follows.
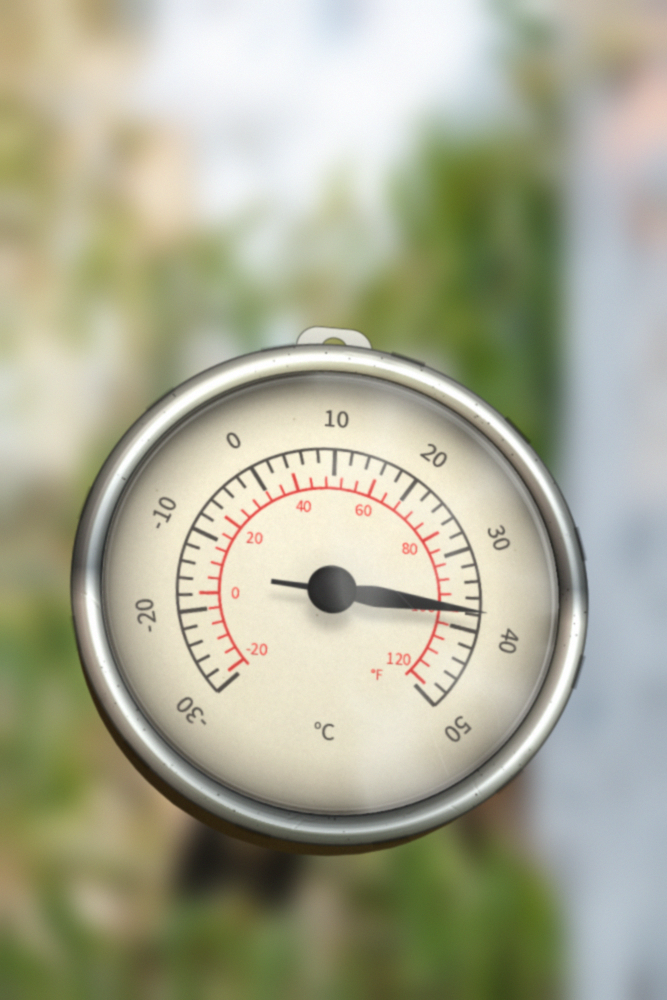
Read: value=38 unit=°C
